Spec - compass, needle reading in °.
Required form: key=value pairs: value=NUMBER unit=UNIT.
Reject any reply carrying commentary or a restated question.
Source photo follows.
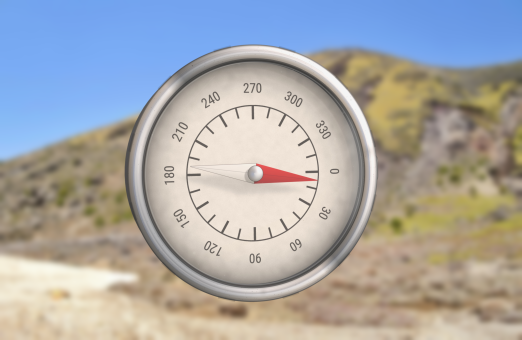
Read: value=7.5 unit=°
